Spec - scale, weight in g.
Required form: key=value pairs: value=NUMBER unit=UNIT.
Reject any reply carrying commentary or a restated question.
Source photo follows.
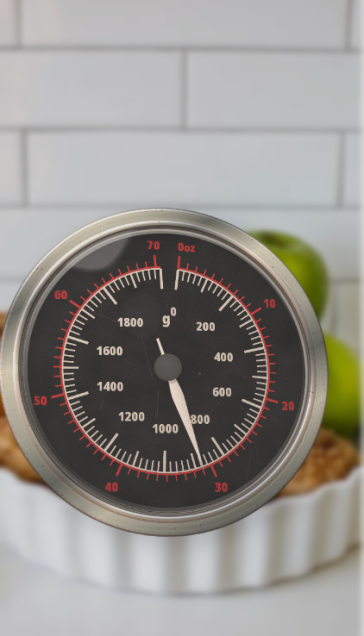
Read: value=880 unit=g
